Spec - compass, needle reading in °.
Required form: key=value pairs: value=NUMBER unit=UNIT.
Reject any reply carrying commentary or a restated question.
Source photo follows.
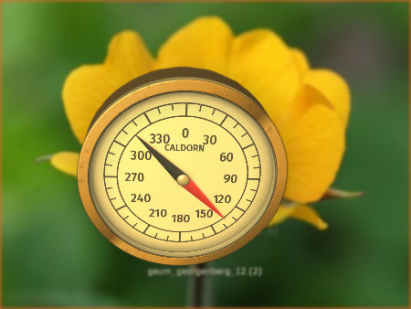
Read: value=135 unit=°
